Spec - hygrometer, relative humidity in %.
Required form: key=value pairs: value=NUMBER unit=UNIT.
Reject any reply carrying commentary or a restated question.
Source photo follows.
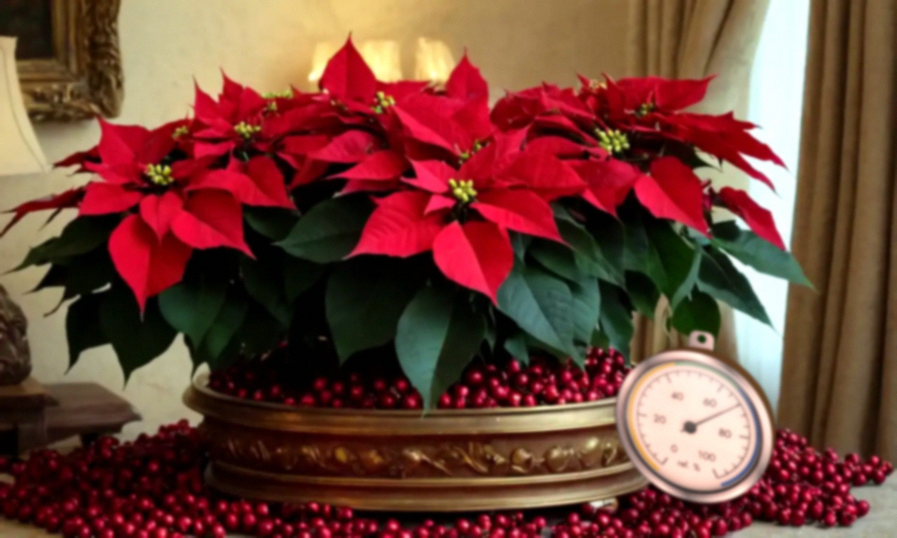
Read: value=68 unit=%
